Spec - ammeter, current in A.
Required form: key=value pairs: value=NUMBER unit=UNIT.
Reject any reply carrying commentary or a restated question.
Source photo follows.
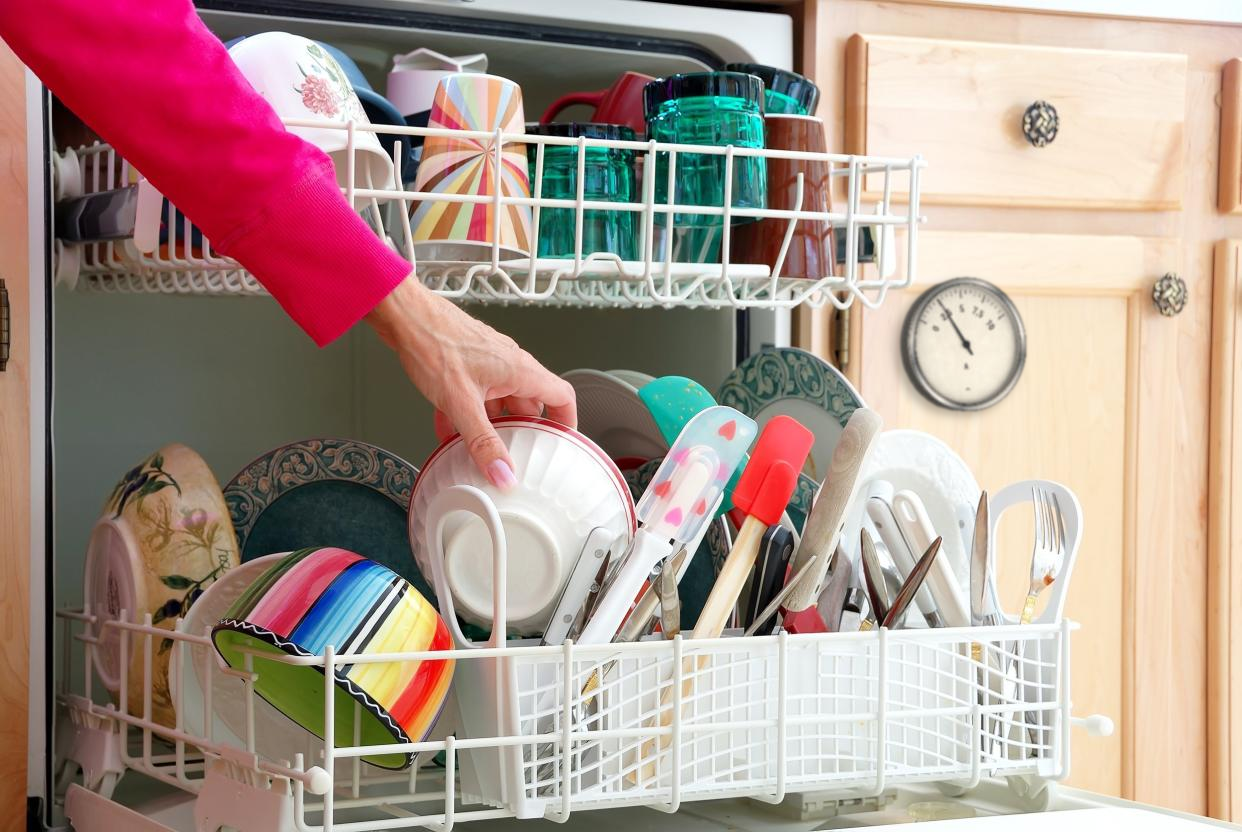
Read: value=2.5 unit=A
